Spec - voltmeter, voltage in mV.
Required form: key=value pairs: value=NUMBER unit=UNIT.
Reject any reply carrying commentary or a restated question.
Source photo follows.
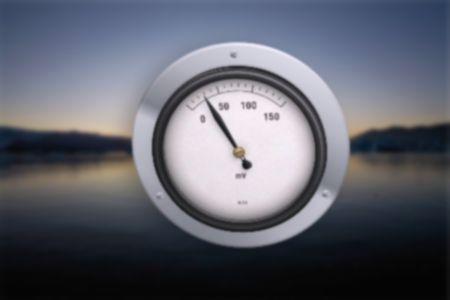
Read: value=30 unit=mV
